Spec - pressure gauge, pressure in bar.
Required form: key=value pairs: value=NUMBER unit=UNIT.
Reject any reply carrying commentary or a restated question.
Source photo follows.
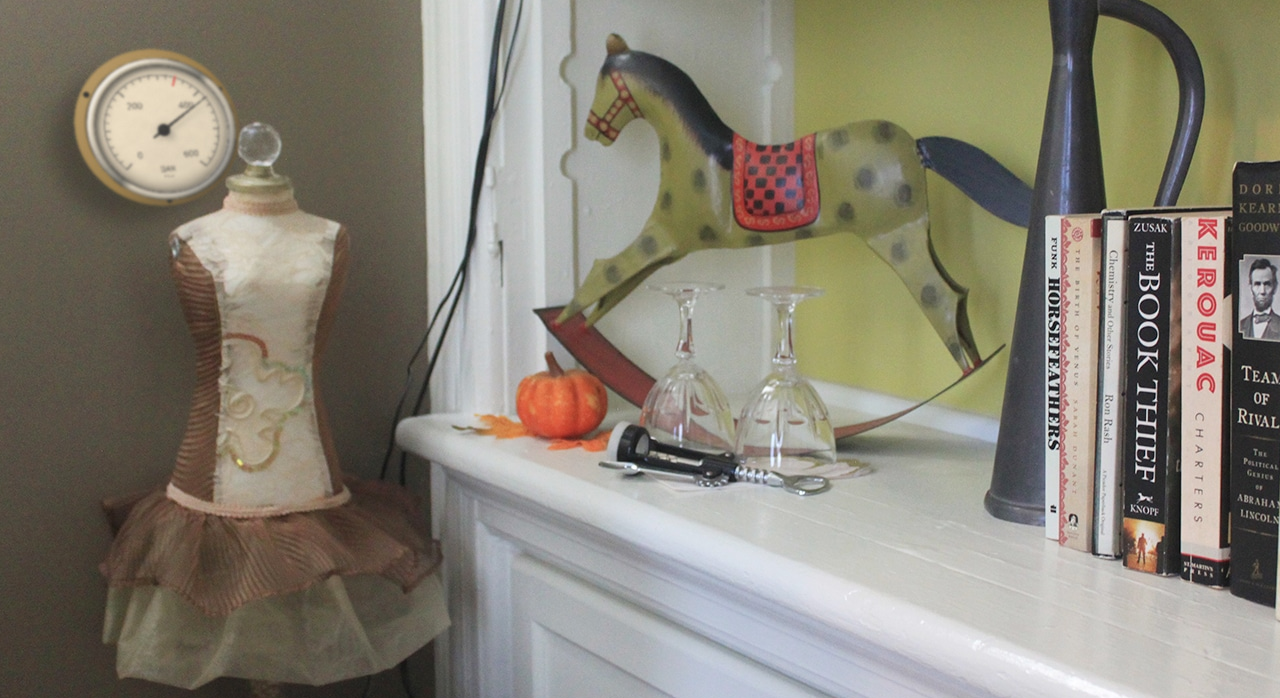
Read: value=420 unit=bar
